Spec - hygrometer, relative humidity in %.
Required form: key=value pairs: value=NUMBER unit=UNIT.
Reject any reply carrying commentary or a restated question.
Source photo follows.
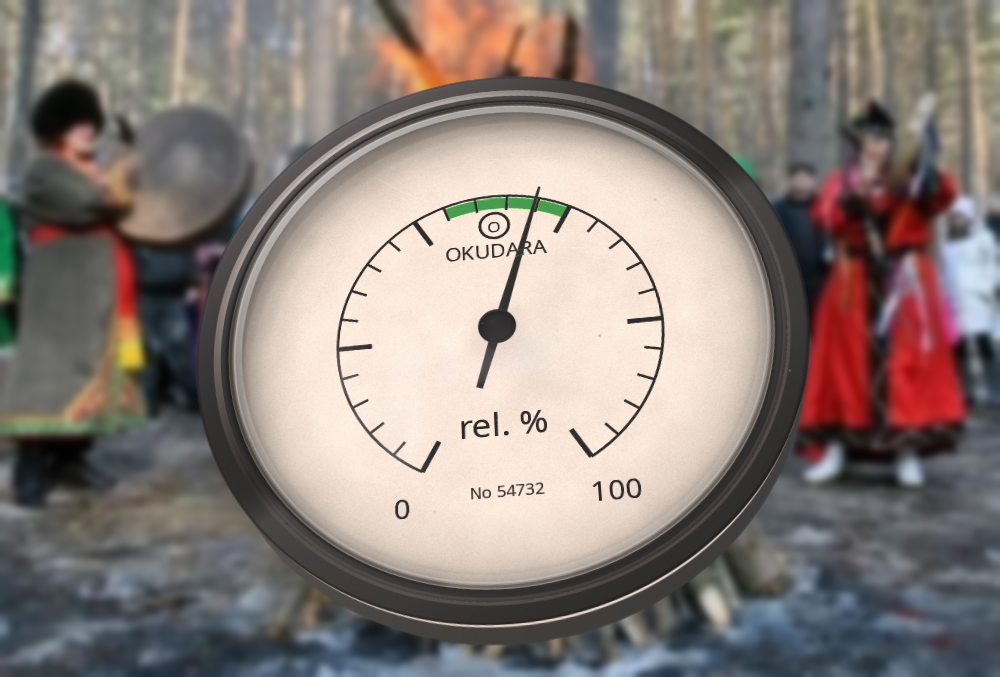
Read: value=56 unit=%
